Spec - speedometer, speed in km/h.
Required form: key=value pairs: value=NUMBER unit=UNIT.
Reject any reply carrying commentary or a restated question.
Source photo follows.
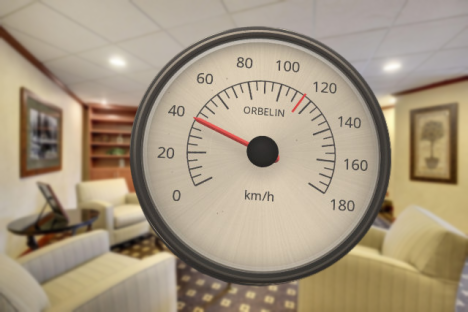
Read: value=40 unit=km/h
